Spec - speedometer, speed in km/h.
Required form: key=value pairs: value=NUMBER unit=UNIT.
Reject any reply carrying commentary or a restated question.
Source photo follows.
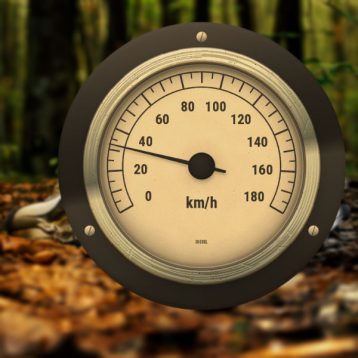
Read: value=32.5 unit=km/h
